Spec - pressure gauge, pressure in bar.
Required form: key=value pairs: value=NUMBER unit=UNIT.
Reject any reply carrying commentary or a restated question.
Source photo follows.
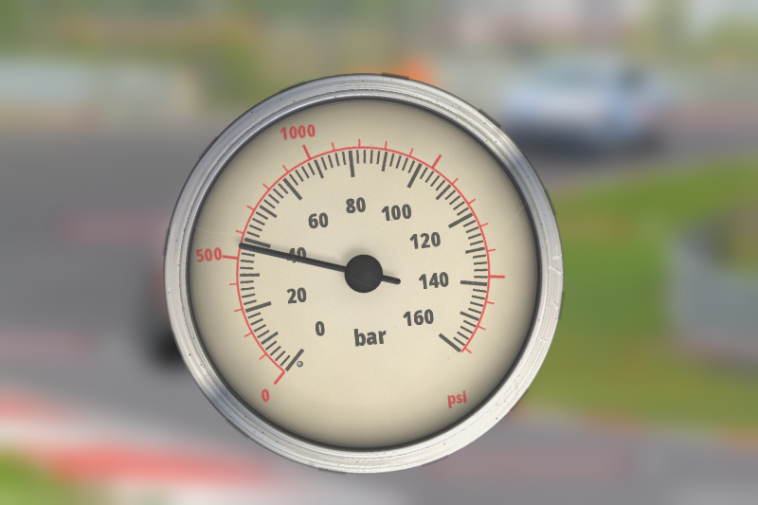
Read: value=38 unit=bar
